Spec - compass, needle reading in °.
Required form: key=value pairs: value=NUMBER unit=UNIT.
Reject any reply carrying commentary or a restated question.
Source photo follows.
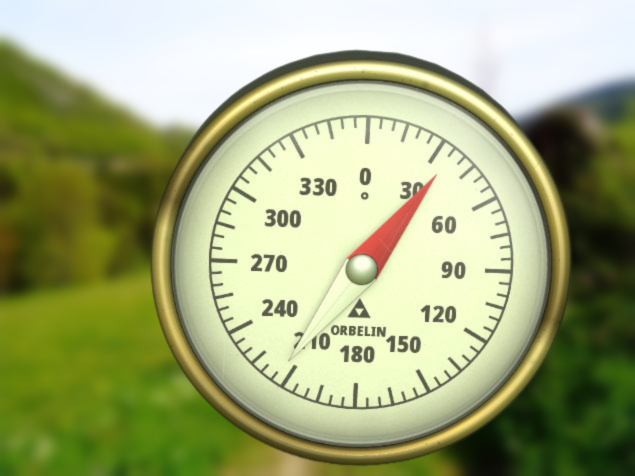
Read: value=35 unit=°
